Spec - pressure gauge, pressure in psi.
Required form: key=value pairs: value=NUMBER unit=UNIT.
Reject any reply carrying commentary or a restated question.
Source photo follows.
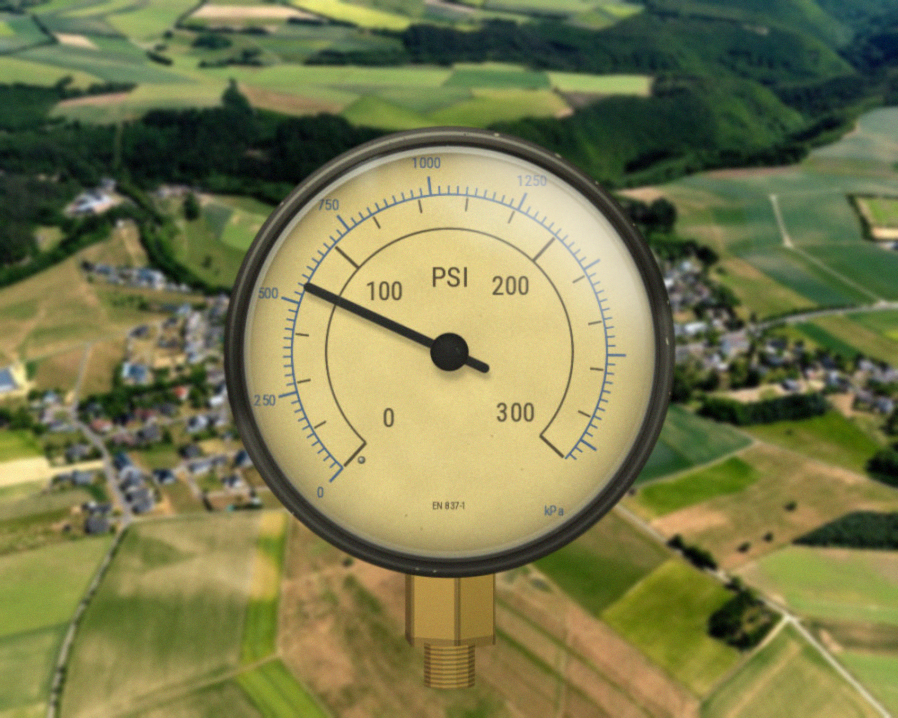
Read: value=80 unit=psi
